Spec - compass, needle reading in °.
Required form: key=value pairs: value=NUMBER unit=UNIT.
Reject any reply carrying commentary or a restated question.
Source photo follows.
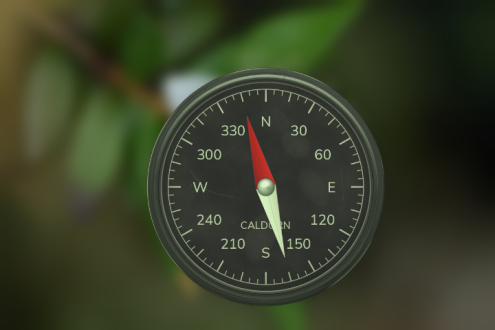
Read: value=345 unit=°
